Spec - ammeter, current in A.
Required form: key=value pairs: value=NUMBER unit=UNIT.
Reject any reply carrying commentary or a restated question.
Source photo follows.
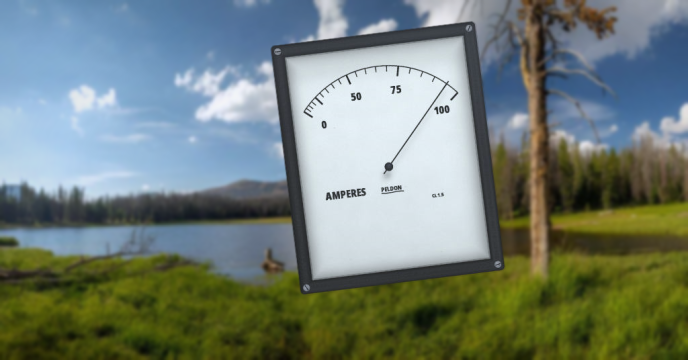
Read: value=95 unit=A
